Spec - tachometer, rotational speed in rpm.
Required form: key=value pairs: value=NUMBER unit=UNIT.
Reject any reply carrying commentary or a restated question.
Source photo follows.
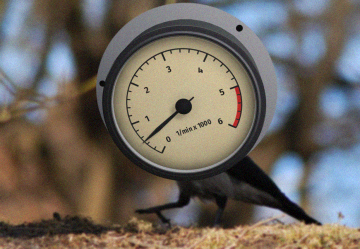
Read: value=500 unit=rpm
